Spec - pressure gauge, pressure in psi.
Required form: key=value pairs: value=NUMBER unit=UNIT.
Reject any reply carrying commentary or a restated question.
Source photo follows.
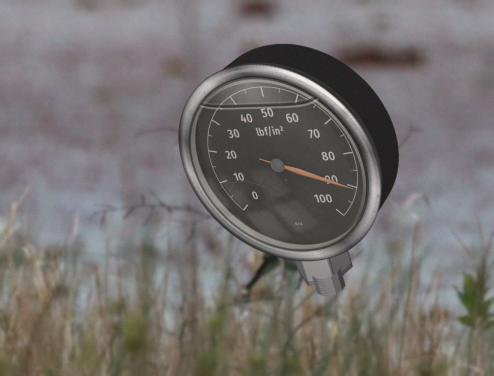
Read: value=90 unit=psi
